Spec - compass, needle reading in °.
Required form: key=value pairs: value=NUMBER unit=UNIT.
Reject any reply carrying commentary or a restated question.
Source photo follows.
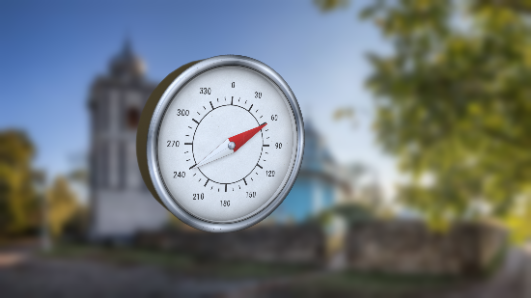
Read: value=60 unit=°
